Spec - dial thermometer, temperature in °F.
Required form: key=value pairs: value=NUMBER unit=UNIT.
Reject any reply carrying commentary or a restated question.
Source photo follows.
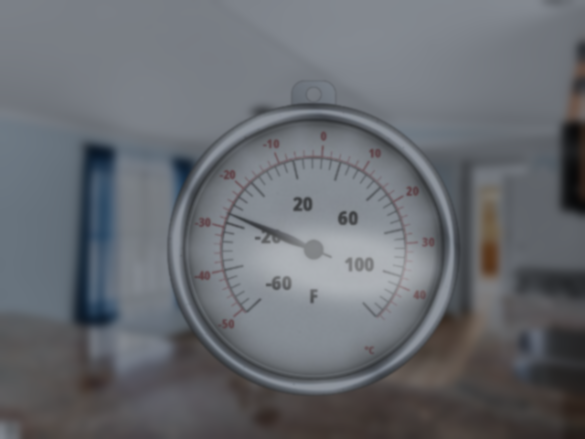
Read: value=-16 unit=°F
